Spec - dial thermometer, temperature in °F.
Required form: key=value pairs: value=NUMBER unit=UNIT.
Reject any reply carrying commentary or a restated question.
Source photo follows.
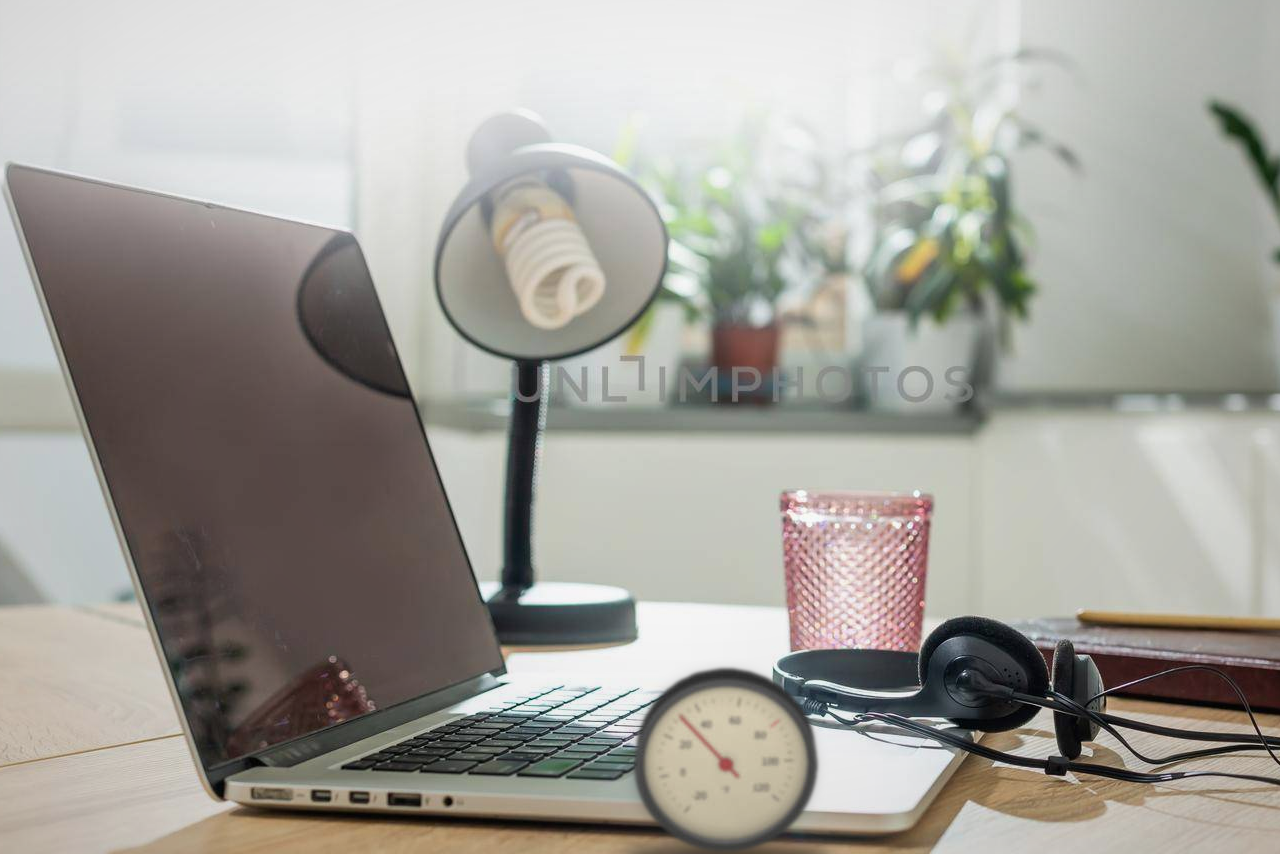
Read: value=32 unit=°F
